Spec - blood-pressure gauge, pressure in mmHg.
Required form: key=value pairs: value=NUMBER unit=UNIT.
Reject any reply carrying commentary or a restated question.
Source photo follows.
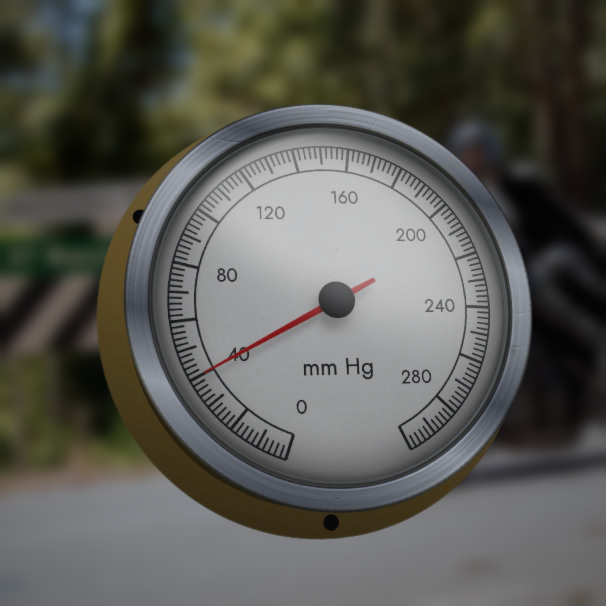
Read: value=40 unit=mmHg
